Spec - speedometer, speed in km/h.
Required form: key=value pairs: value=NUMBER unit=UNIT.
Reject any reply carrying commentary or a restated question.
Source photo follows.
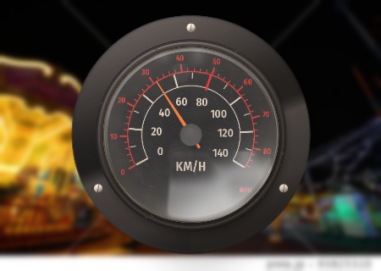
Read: value=50 unit=km/h
